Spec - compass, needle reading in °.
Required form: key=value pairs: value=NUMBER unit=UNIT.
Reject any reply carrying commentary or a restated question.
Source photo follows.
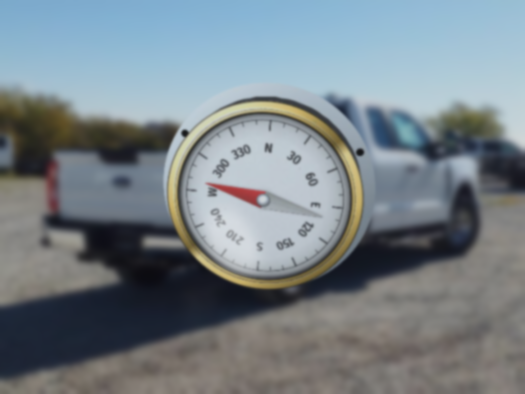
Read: value=280 unit=°
